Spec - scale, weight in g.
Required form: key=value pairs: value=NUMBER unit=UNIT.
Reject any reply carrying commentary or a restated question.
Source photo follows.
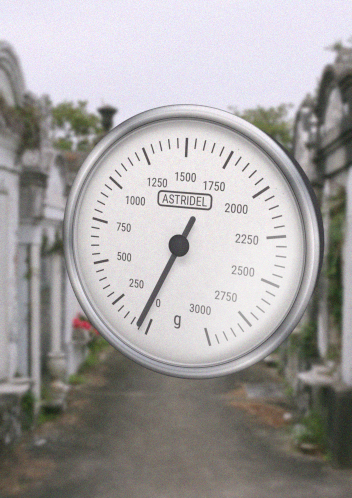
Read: value=50 unit=g
